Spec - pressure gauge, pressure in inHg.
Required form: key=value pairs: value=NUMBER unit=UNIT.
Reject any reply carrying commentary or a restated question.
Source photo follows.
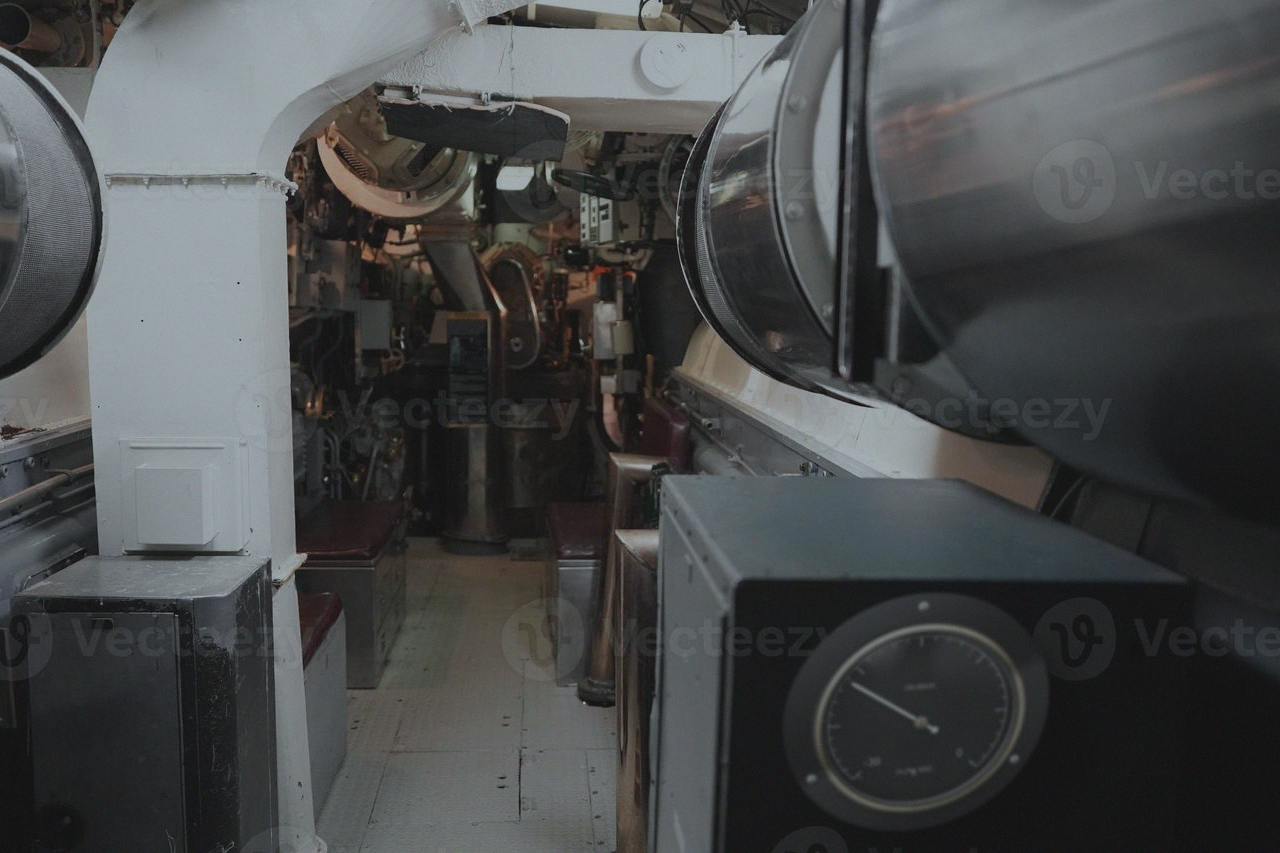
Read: value=-21 unit=inHg
